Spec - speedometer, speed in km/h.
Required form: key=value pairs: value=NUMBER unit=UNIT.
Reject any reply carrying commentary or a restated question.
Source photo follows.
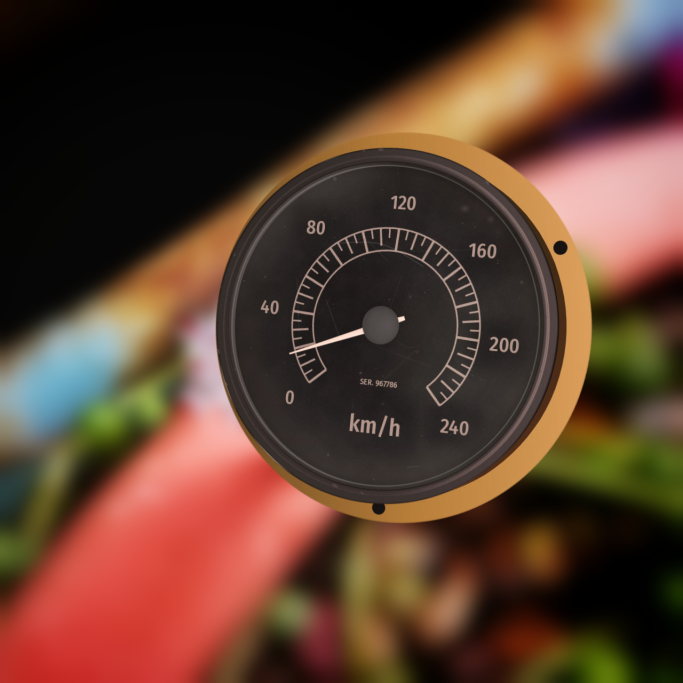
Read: value=17.5 unit=km/h
